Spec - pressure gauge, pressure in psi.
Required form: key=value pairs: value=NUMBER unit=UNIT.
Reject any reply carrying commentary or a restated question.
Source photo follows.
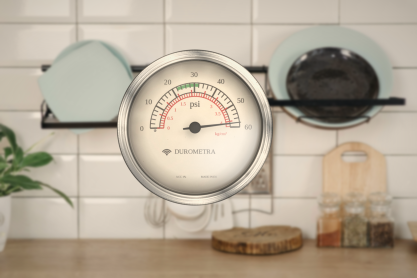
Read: value=58 unit=psi
